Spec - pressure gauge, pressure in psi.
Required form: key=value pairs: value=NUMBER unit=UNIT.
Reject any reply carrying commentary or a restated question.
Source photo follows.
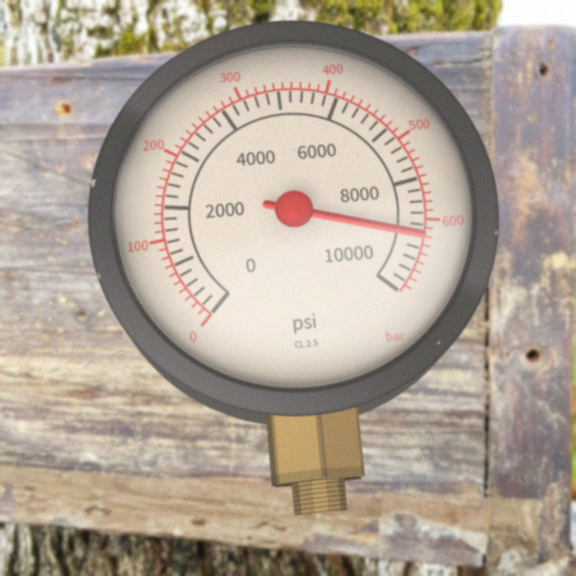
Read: value=9000 unit=psi
